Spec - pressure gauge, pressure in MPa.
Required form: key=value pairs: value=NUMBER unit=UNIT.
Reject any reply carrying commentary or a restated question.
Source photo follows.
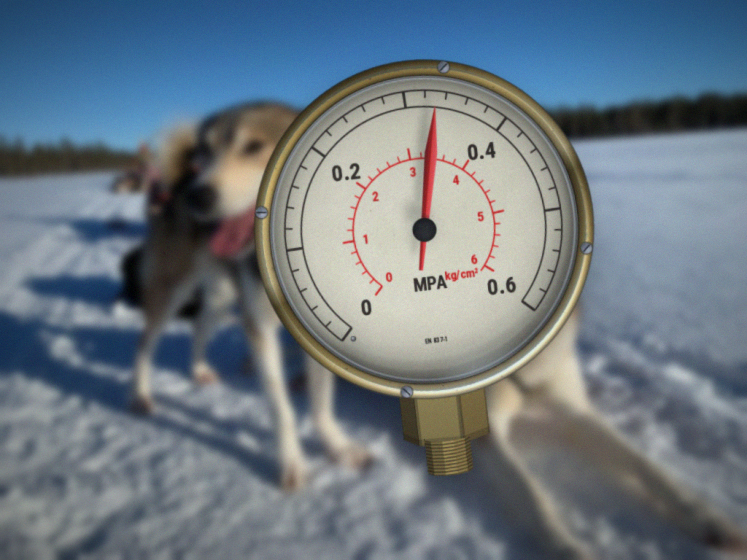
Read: value=0.33 unit=MPa
